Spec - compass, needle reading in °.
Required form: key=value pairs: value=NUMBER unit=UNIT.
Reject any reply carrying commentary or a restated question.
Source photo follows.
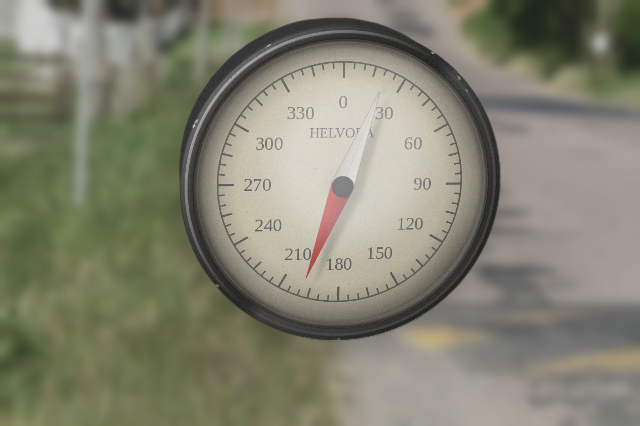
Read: value=200 unit=°
